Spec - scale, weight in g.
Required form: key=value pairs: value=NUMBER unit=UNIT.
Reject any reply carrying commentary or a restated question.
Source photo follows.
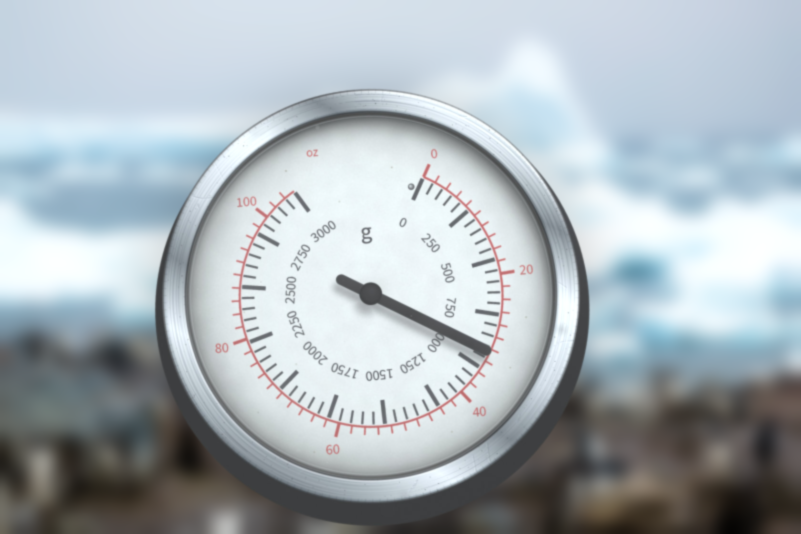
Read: value=925 unit=g
